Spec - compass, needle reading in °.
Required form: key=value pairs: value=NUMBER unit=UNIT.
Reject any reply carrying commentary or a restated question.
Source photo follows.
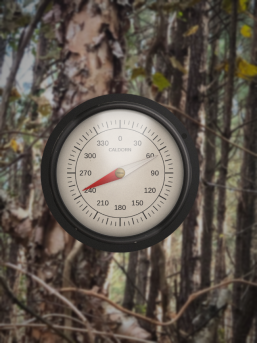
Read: value=245 unit=°
